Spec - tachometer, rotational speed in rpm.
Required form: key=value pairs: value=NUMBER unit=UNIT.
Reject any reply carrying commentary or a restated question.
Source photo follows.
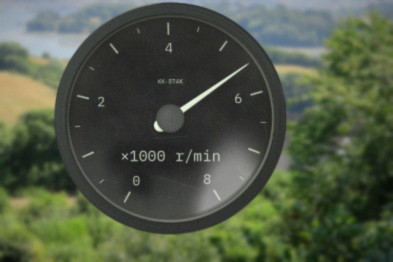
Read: value=5500 unit=rpm
